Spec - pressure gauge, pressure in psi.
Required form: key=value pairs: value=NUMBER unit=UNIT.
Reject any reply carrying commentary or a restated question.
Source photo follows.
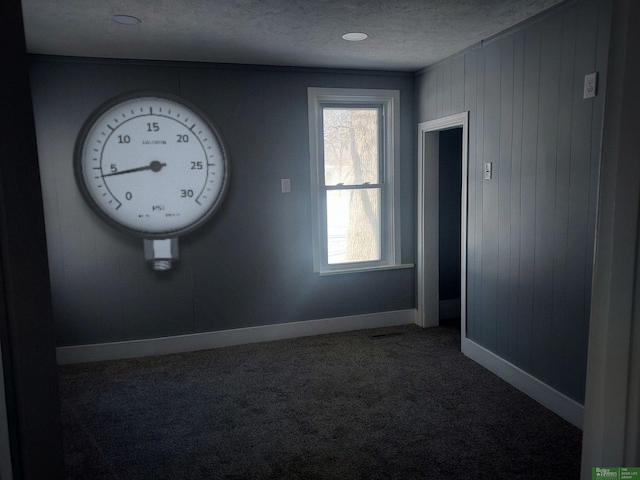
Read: value=4 unit=psi
